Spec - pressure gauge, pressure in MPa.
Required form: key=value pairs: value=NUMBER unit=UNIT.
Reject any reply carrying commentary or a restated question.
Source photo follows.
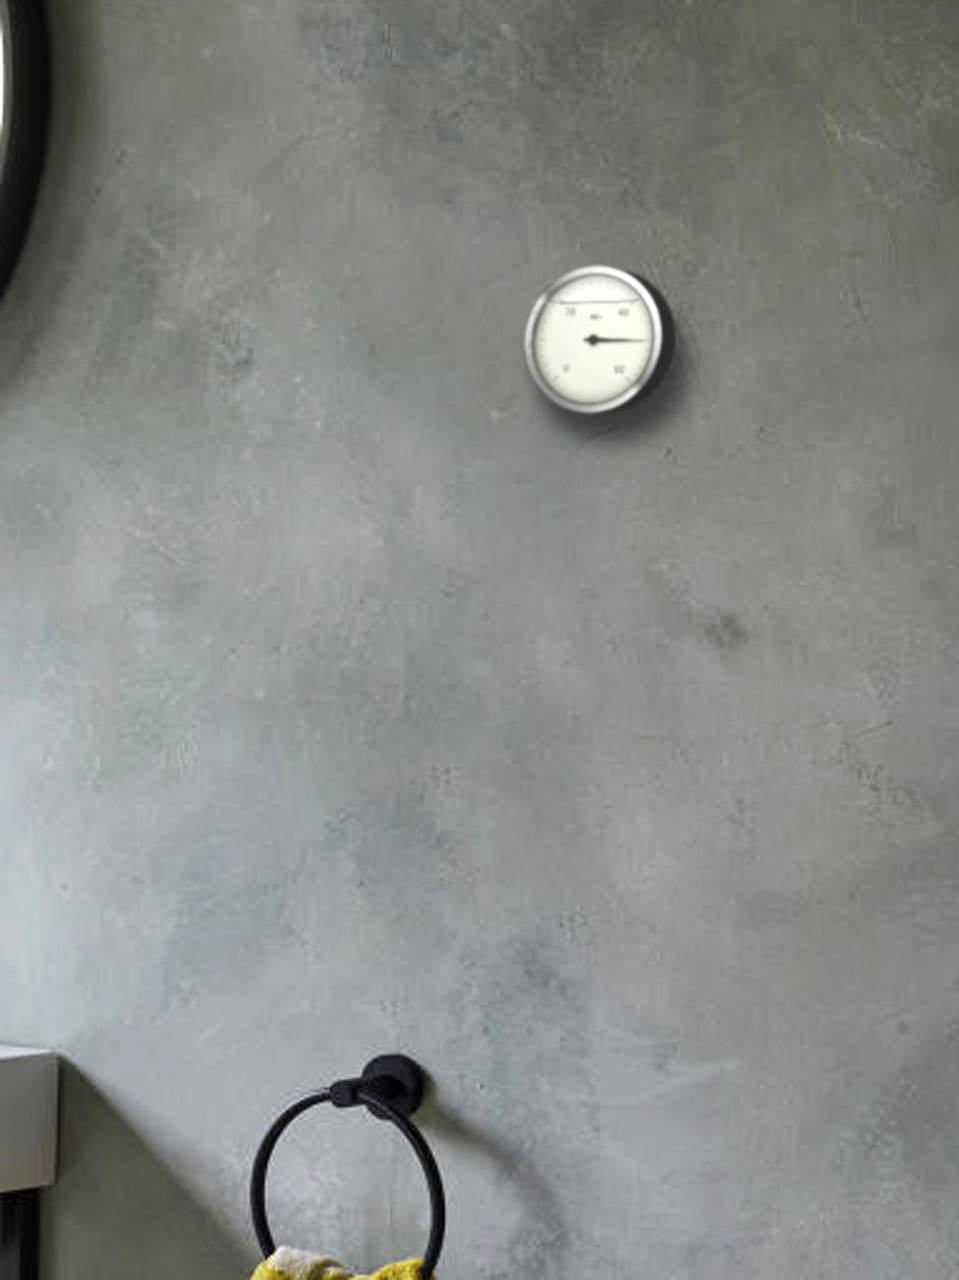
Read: value=50 unit=MPa
